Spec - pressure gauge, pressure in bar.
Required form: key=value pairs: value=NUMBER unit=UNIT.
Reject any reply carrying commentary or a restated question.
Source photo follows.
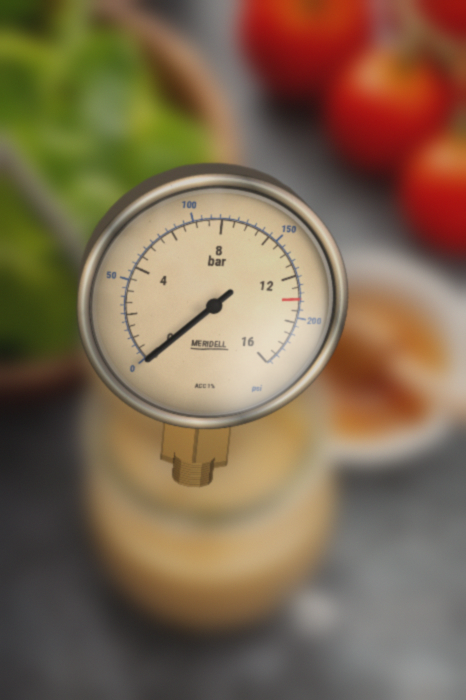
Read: value=0 unit=bar
